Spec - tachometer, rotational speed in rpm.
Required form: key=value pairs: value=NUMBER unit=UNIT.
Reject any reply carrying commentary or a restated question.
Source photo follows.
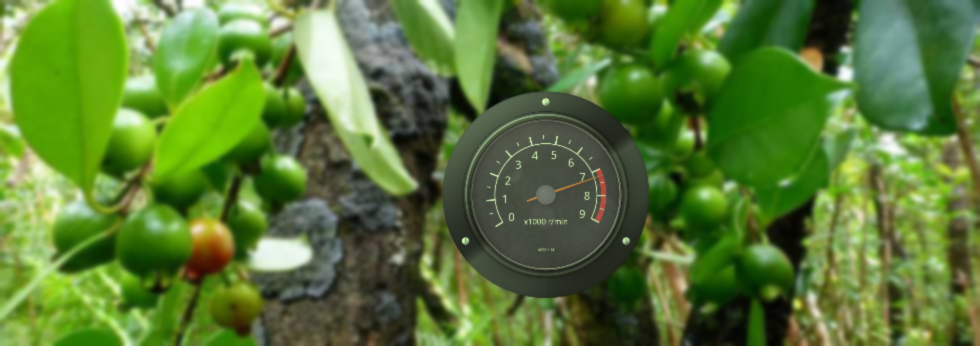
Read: value=7250 unit=rpm
